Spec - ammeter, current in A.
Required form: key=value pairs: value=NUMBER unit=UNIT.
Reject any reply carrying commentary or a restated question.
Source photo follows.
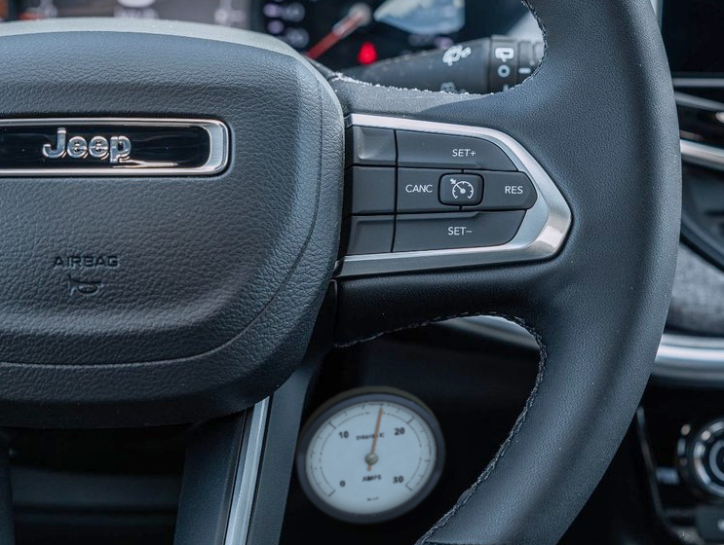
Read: value=16 unit=A
